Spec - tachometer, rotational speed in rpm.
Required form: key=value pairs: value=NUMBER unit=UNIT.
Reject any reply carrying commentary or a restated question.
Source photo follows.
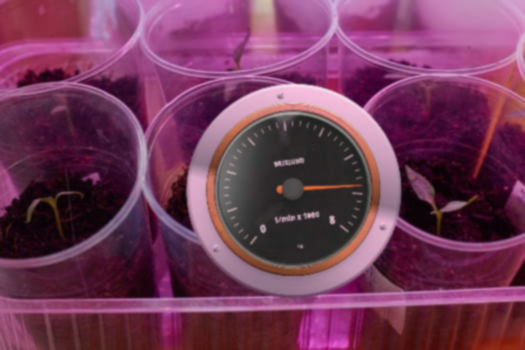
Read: value=6800 unit=rpm
